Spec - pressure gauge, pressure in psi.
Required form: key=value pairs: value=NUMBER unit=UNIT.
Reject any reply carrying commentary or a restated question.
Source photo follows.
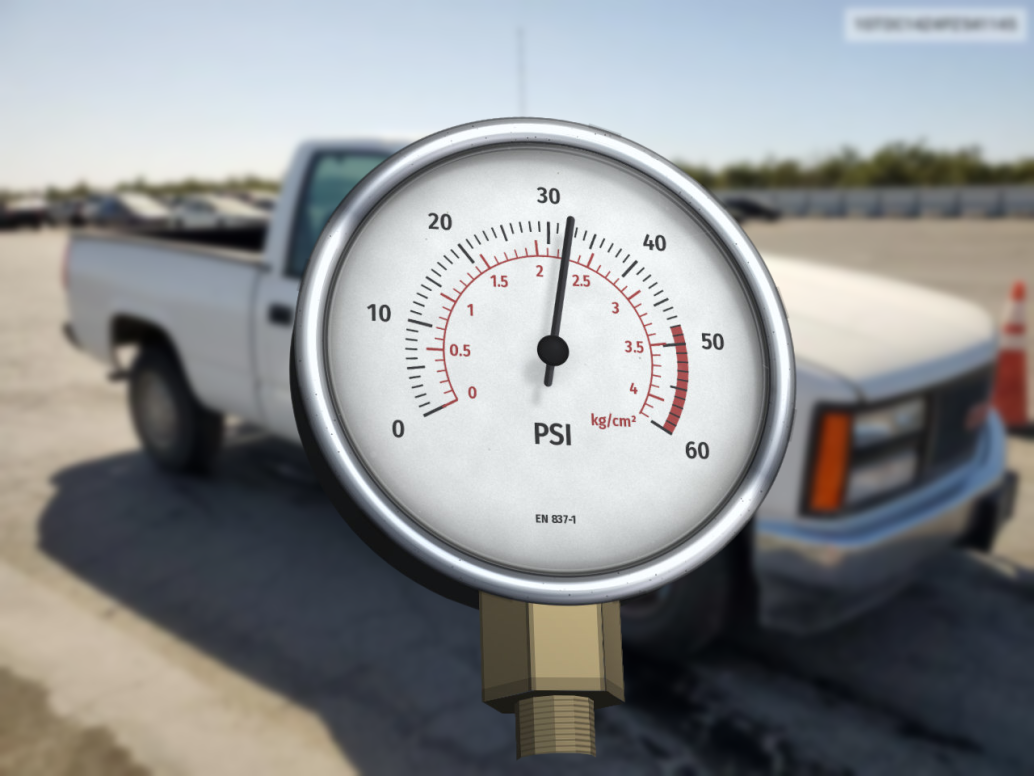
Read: value=32 unit=psi
